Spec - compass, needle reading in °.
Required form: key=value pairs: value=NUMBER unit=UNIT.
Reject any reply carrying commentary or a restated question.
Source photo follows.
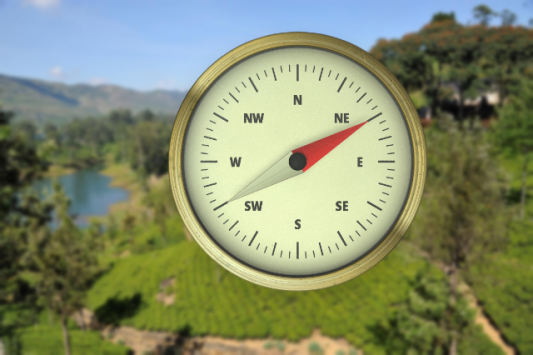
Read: value=60 unit=°
